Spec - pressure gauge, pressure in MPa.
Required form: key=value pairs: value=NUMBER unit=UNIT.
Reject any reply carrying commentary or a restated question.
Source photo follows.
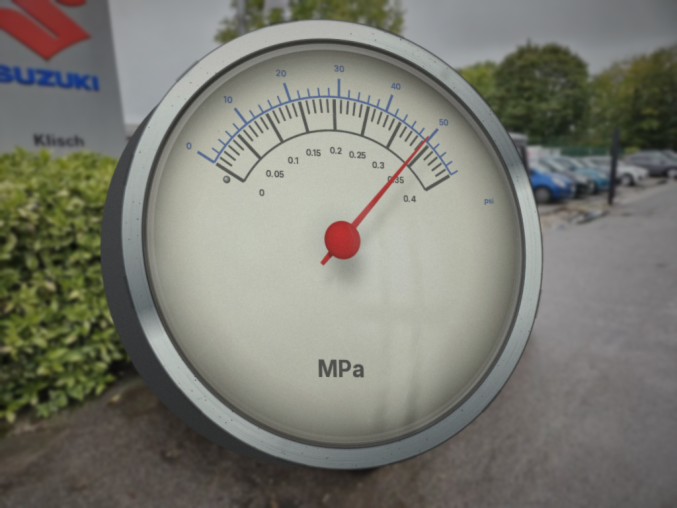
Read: value=0.34 unit=MPa
